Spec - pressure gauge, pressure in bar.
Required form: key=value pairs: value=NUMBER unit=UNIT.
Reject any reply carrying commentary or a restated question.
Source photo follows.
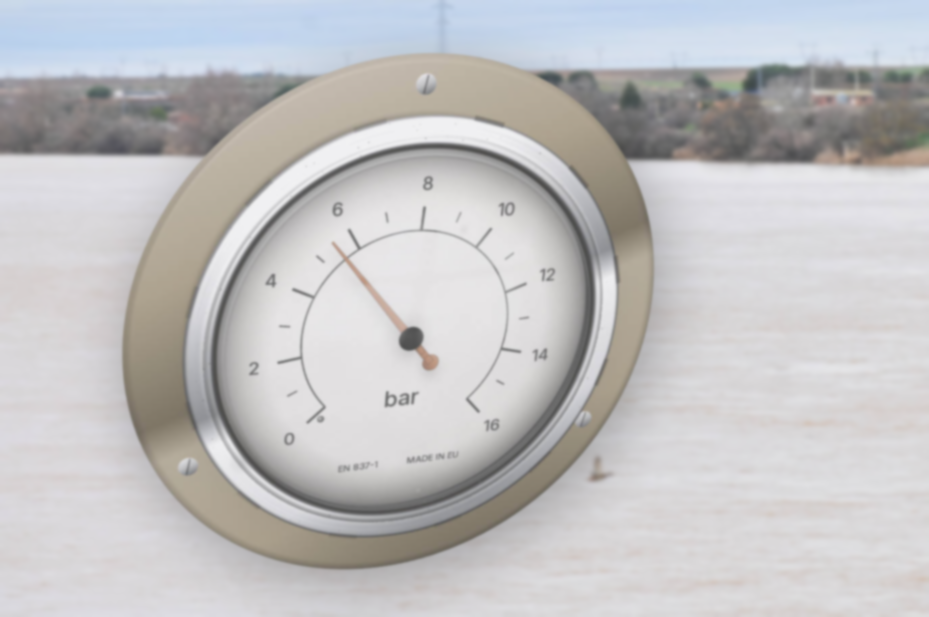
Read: value=5.5 unit=bar
